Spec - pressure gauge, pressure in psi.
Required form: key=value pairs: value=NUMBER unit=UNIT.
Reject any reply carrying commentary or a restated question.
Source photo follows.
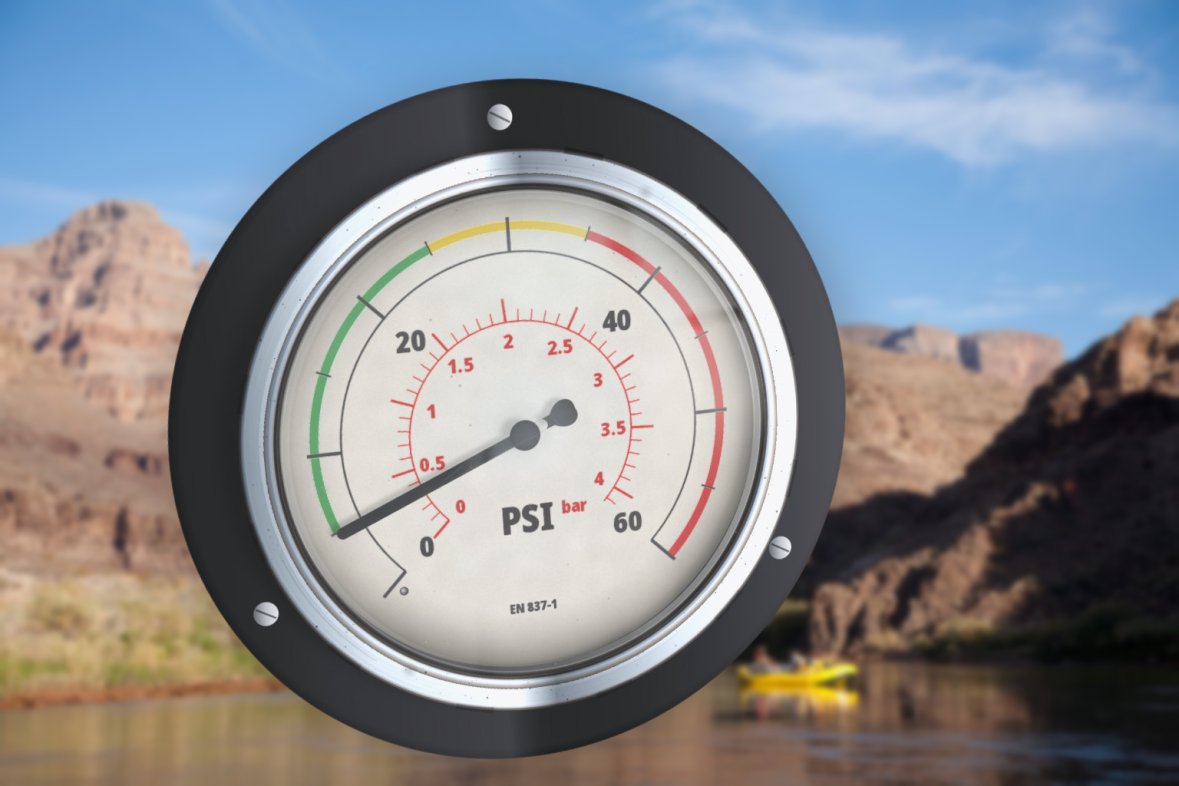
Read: value=5 unit=psi
